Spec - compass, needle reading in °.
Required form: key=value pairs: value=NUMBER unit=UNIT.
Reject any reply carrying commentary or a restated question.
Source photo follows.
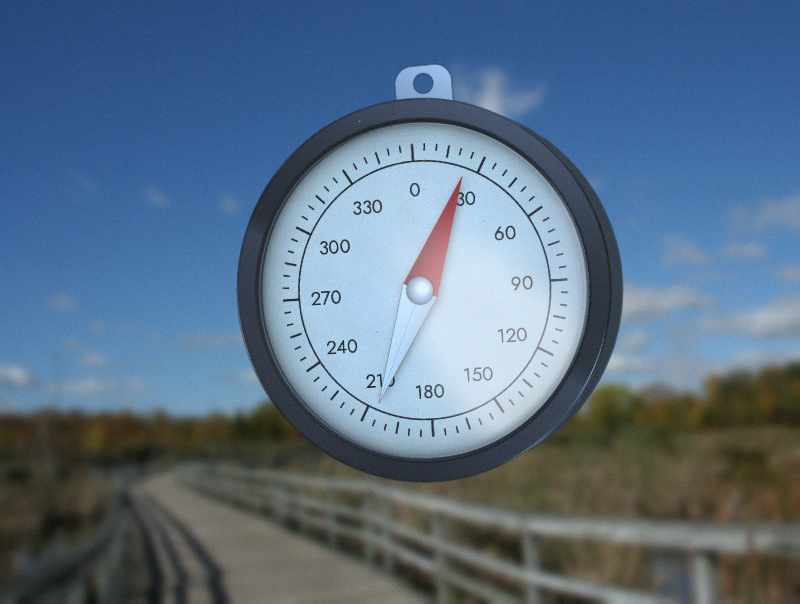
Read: value=25 unit=°
